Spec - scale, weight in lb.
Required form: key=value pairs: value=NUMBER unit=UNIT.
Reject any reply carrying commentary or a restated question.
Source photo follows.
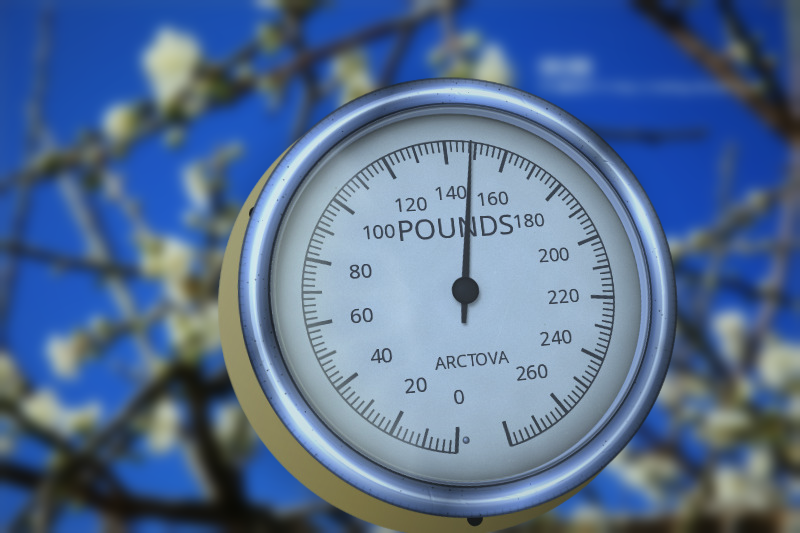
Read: value=148 unit=lb
